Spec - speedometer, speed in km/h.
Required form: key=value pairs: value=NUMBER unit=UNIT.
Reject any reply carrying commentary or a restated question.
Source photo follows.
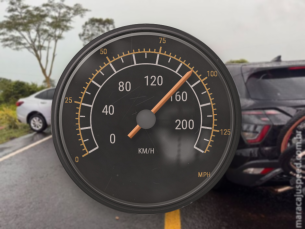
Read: value=150 unit=km/h
